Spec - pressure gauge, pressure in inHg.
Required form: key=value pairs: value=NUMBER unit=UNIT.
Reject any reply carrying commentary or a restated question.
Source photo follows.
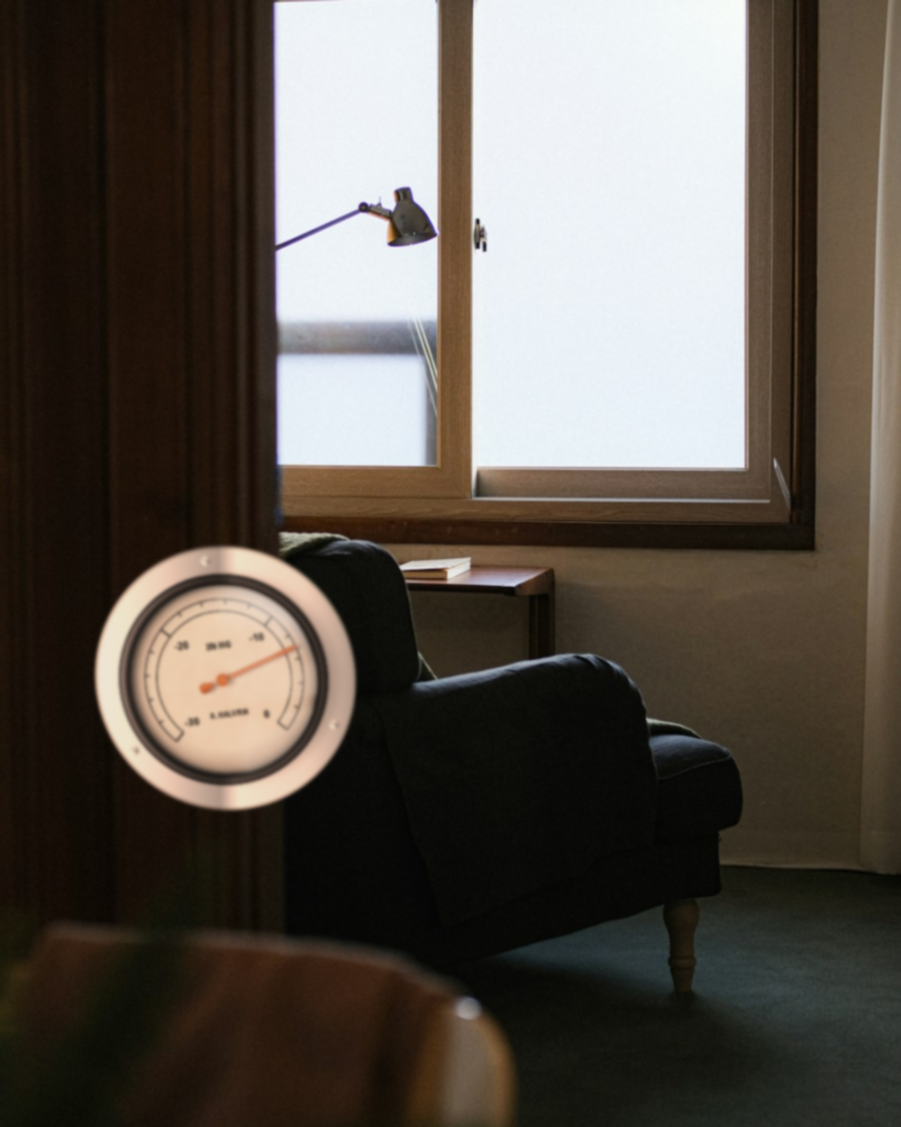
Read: value=-7 unit=inHg
